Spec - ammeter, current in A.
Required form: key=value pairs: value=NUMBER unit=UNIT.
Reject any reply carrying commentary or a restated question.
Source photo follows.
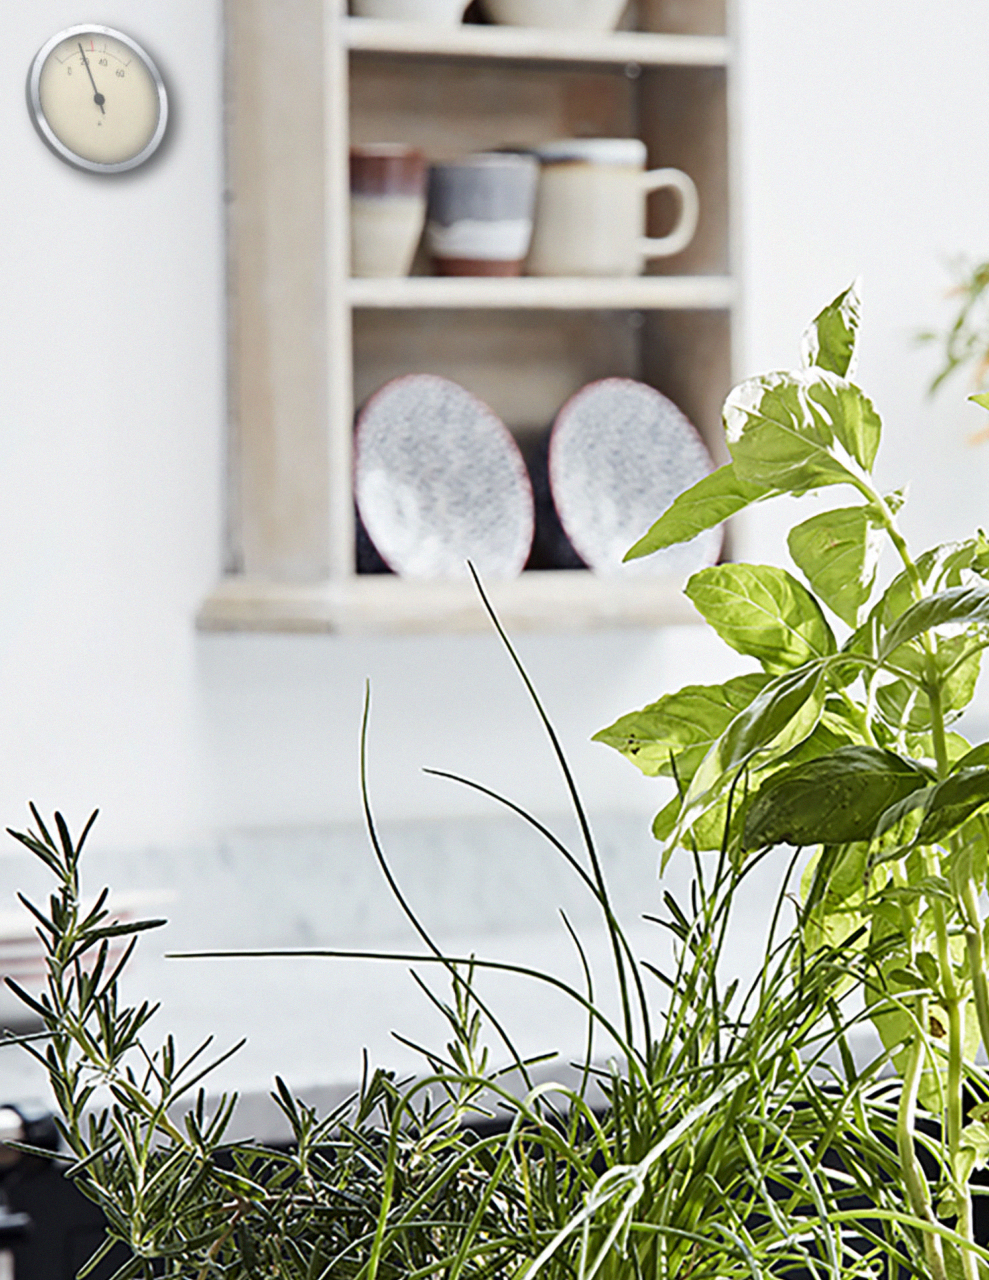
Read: value=20 unit=A
